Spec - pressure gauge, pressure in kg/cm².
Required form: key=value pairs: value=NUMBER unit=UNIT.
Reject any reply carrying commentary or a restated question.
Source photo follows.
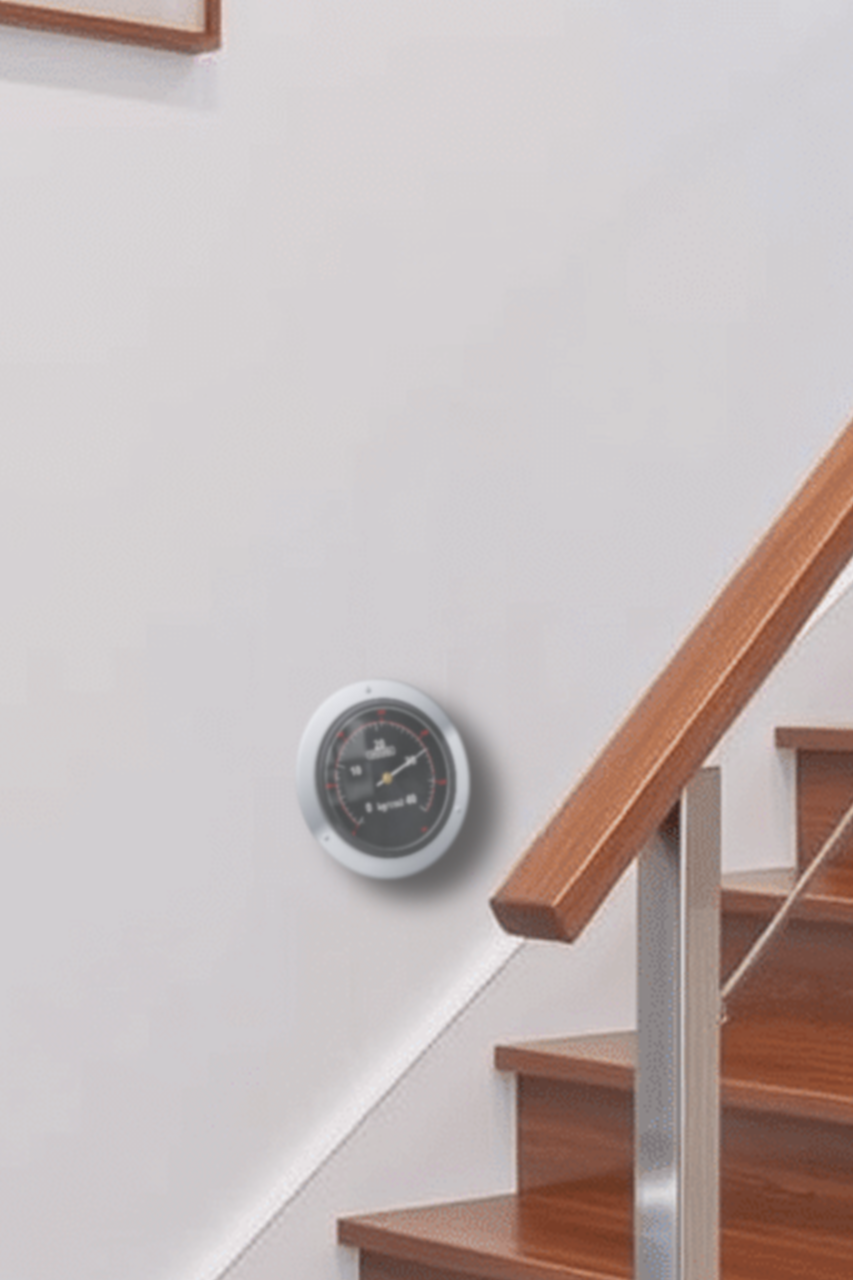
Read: value=30 unit=kg/cm²
